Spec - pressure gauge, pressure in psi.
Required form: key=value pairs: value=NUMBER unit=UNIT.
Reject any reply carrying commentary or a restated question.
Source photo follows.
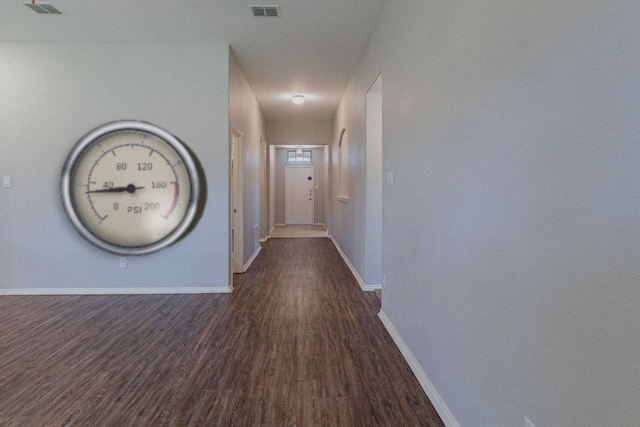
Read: value=30 unit=psi
